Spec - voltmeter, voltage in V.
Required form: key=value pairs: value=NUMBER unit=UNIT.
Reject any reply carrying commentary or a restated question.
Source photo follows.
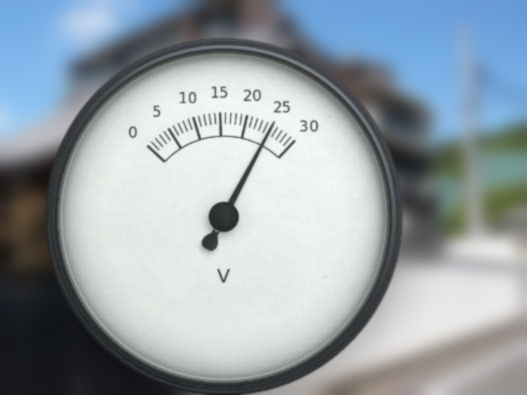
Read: value=25 unit=V
